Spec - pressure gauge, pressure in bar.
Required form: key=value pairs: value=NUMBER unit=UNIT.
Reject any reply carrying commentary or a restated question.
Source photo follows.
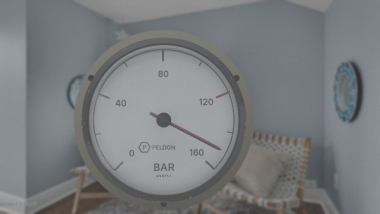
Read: value=150 unit=bar
